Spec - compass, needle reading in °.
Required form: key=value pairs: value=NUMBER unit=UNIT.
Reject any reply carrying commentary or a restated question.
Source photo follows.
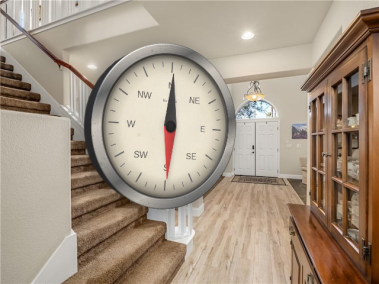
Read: value=180 unit=°
